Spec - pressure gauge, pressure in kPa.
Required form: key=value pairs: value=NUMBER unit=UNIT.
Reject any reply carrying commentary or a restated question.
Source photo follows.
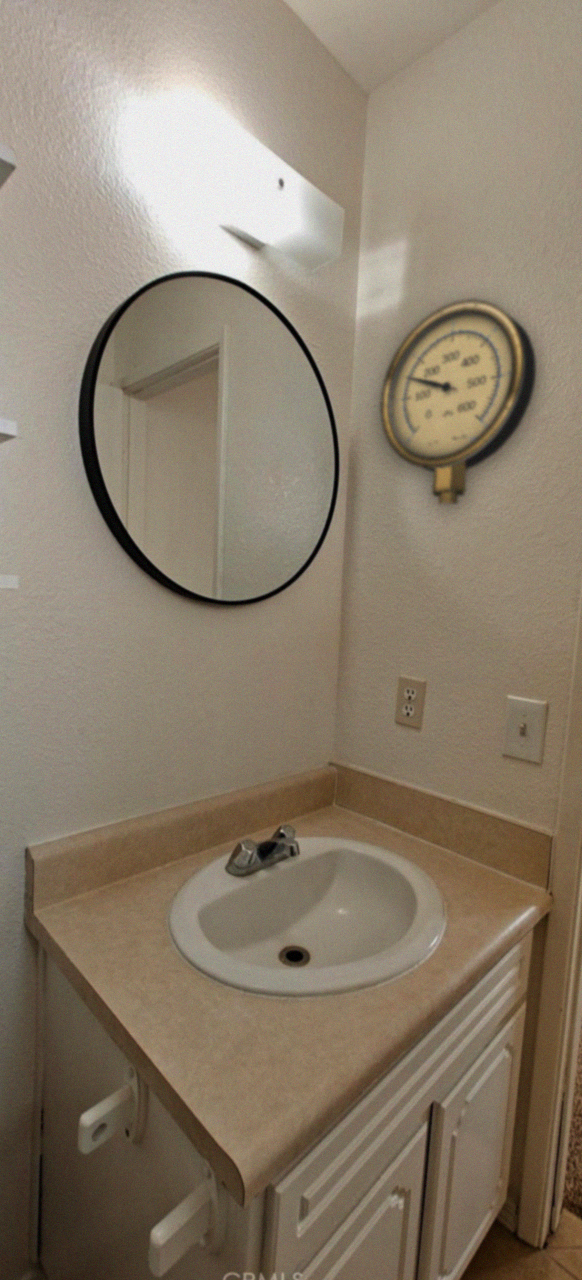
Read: value=150 unit=kPa
